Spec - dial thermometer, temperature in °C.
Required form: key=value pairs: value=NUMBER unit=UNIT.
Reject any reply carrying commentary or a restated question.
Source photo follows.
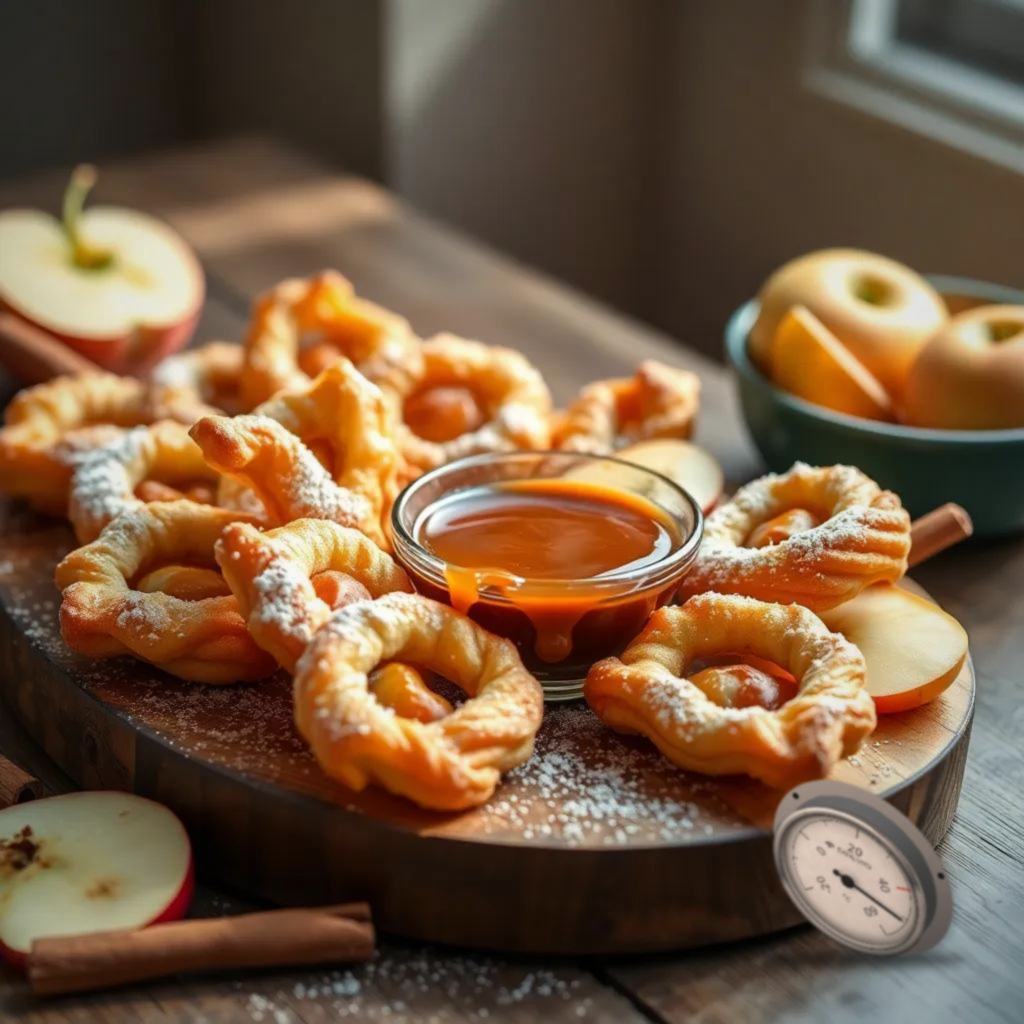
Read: value=50 unit=°C
